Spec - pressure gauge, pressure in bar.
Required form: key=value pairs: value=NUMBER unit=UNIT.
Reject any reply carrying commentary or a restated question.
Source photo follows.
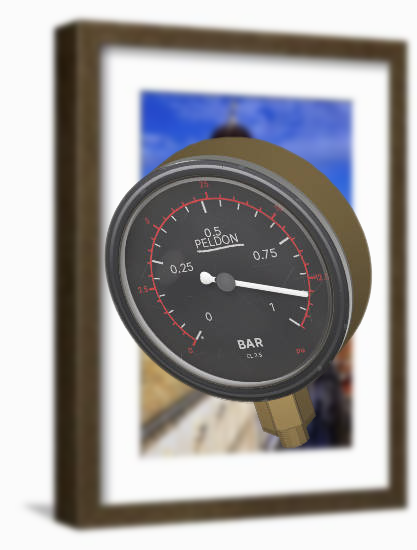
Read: value=0.9 unit=bar
